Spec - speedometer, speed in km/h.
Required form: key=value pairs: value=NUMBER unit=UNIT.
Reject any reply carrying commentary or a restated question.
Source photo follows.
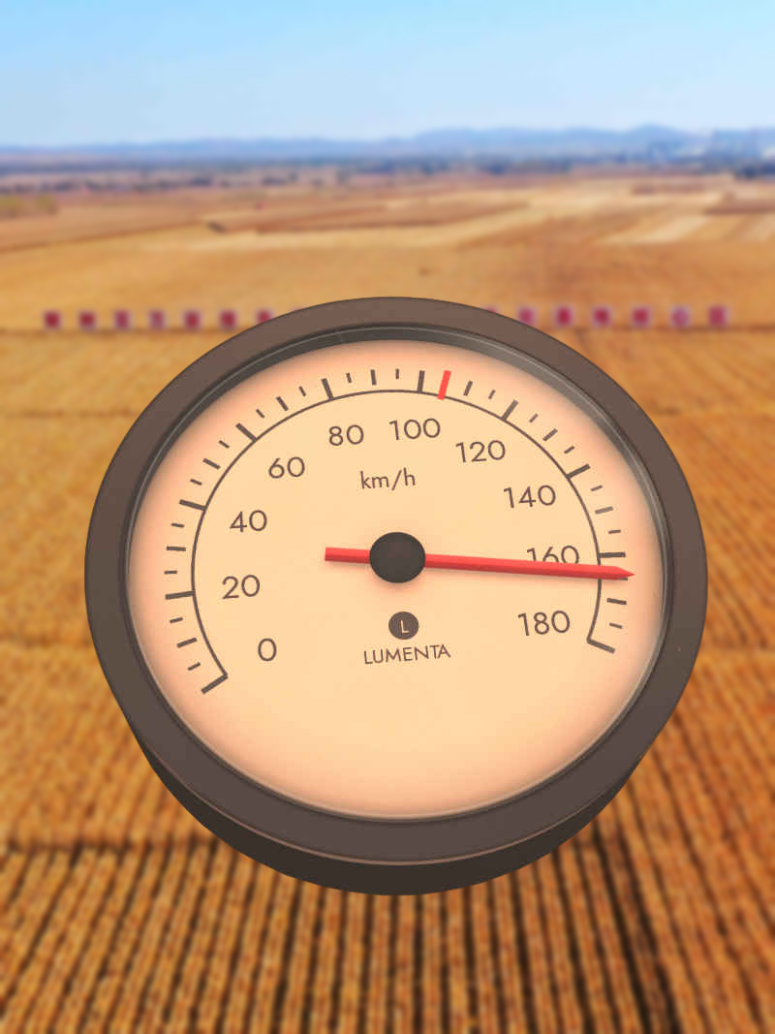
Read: value=165 unit=km/h
